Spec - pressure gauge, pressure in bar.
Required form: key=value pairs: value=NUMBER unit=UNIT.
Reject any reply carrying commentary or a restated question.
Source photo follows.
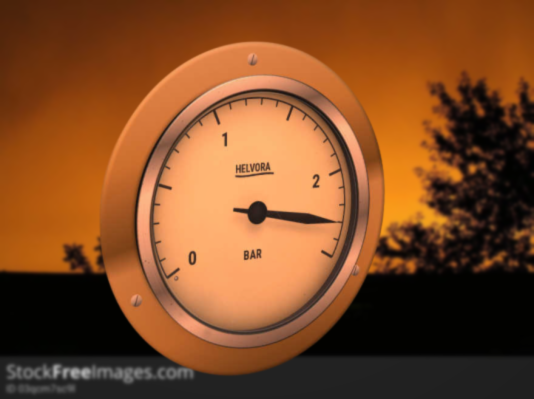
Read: value=2.3 unit=bar
